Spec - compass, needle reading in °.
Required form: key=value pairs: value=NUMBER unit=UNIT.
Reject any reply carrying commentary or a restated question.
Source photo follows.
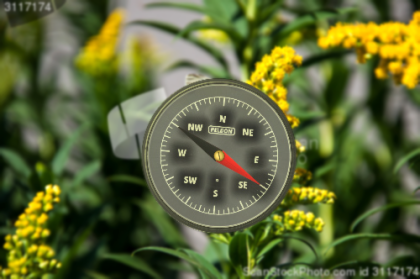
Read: value=120 unit=°
